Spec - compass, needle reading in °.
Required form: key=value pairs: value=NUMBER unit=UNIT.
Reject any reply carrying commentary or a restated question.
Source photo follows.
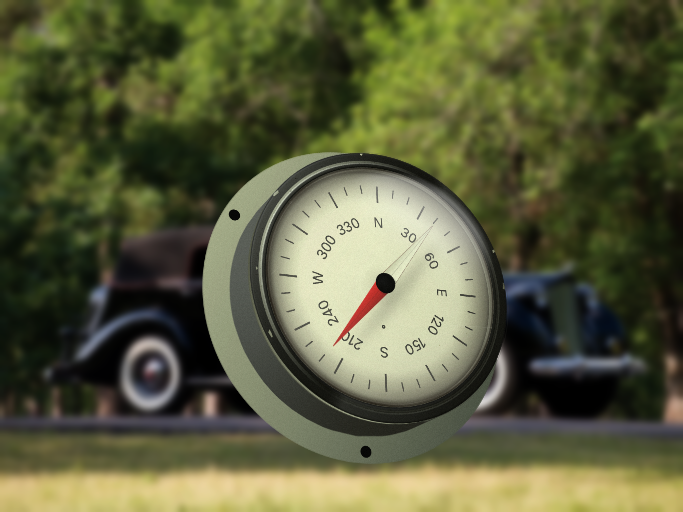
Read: value=220 unit=°
